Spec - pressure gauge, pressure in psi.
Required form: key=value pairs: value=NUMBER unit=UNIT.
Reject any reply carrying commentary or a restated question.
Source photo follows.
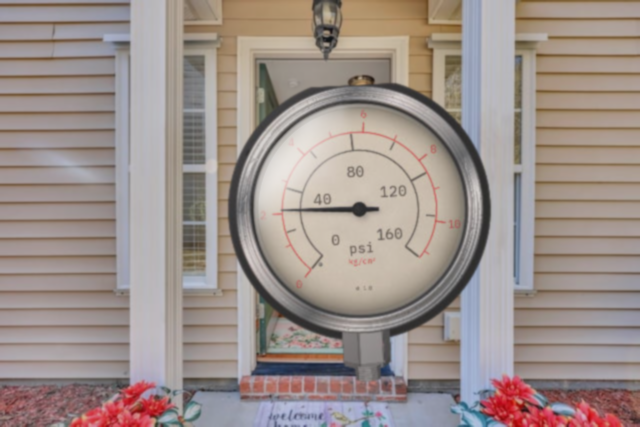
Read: value=30 unit=psi
